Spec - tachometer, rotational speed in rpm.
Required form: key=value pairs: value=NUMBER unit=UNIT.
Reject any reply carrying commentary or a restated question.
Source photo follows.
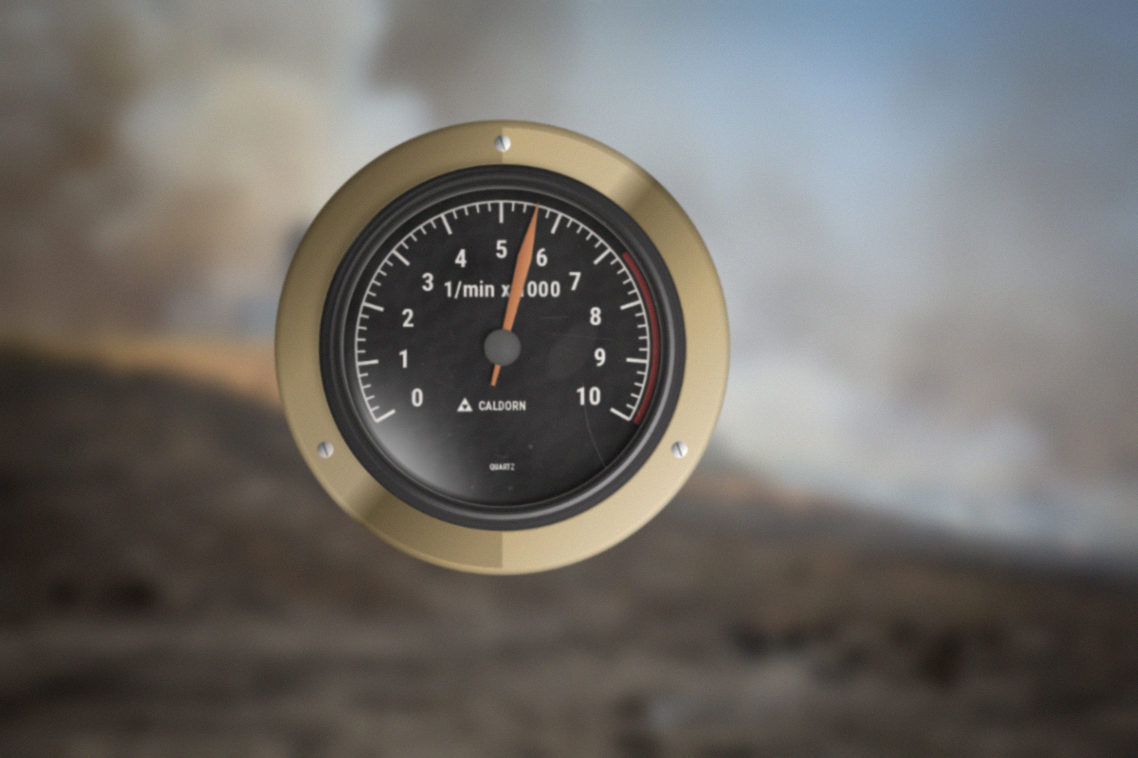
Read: value=5600 unit=rpm
